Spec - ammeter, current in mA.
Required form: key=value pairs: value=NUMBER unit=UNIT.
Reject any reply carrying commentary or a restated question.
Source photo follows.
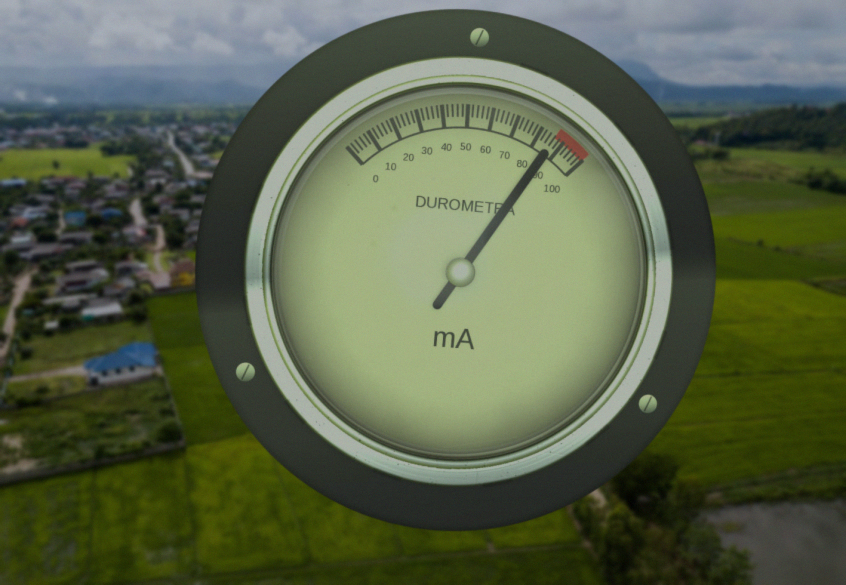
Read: value=86 unit=mA
